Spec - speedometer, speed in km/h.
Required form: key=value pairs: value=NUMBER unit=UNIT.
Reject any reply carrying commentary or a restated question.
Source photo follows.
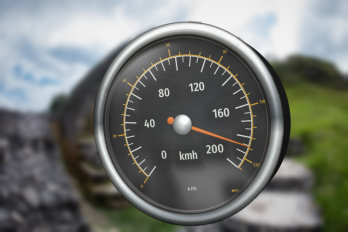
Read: value=185 unit=km/h
